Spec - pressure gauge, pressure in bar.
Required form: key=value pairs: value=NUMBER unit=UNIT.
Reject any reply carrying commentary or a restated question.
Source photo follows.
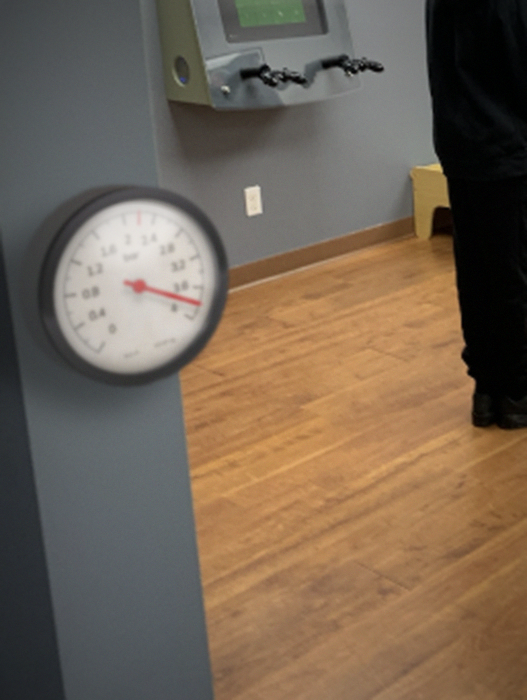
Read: value=3.8 unit=bar
